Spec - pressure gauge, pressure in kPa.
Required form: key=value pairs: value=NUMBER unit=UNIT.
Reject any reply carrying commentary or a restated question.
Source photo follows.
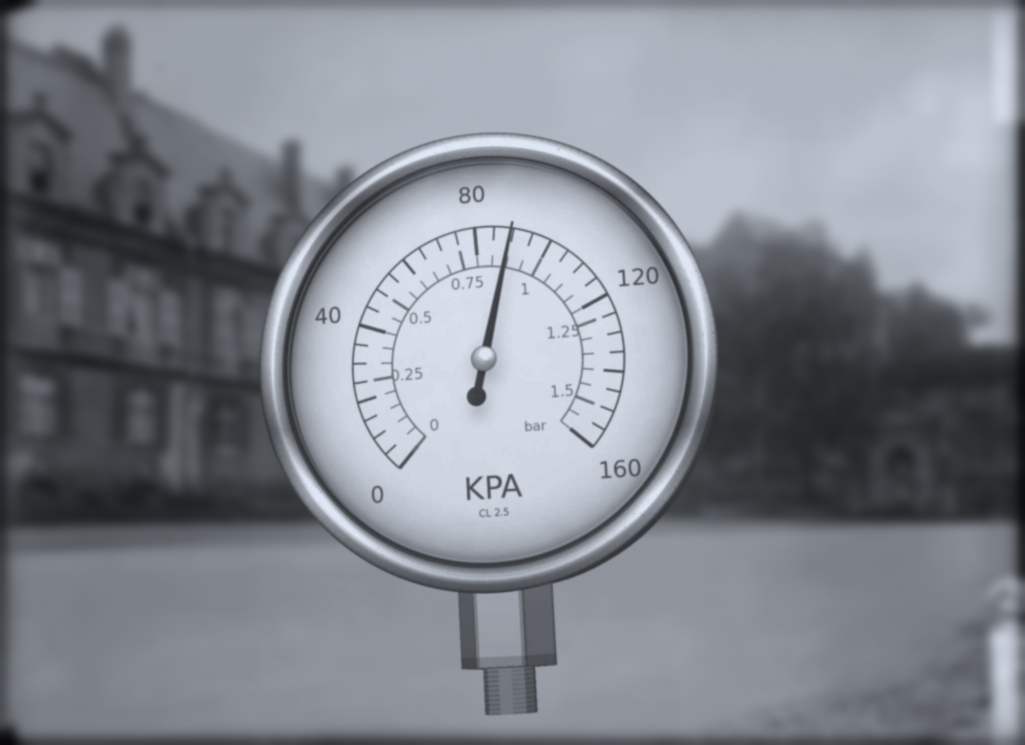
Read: value=90 unit=kPa
